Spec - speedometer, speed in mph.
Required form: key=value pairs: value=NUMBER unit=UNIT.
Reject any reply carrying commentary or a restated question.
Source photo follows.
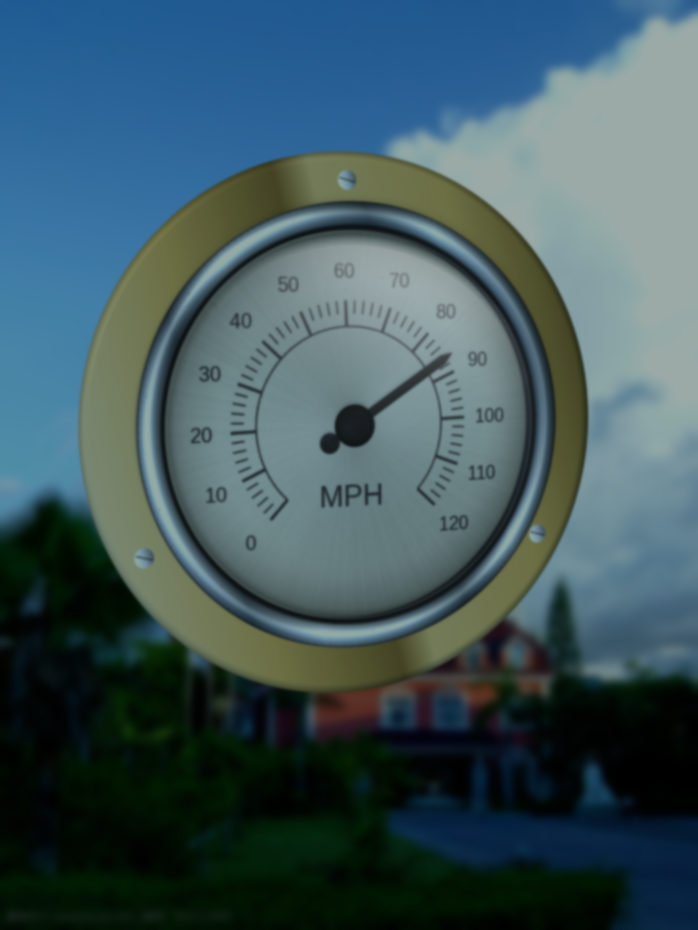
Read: value=86 unit=mph
